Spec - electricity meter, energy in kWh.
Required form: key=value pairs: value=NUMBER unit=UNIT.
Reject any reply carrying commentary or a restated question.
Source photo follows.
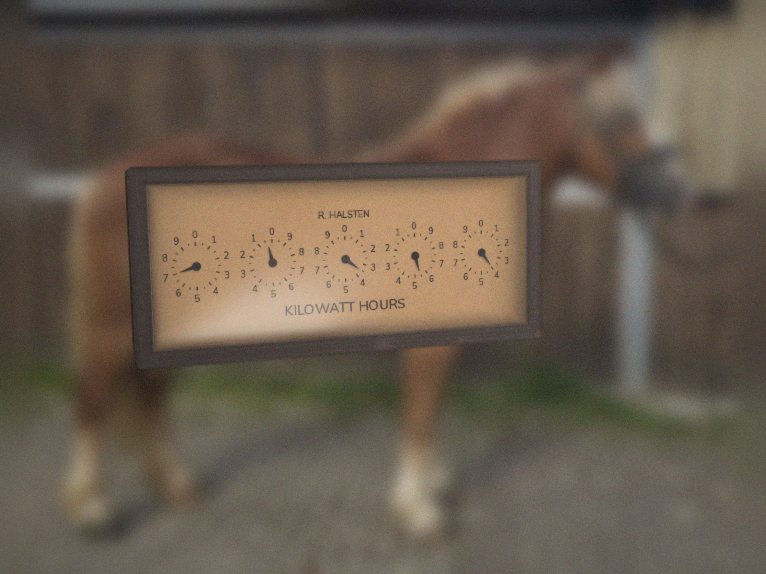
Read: value=70354 unit=kWh
